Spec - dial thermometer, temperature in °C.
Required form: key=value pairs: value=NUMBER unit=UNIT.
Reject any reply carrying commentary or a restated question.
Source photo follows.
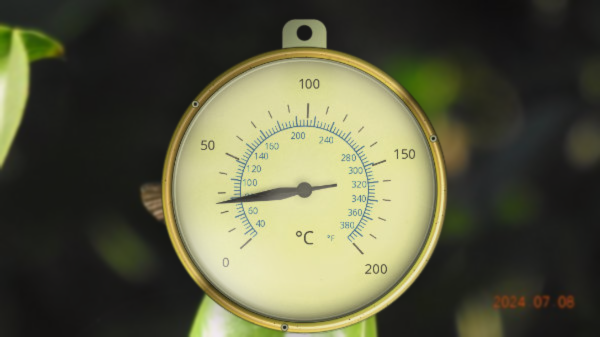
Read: value=25 unit=°C
